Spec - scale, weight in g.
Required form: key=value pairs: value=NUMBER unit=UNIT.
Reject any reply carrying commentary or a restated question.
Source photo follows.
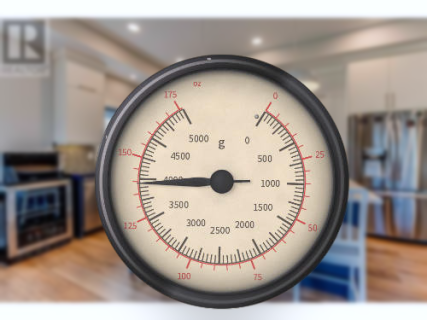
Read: value=3950 unit=g
